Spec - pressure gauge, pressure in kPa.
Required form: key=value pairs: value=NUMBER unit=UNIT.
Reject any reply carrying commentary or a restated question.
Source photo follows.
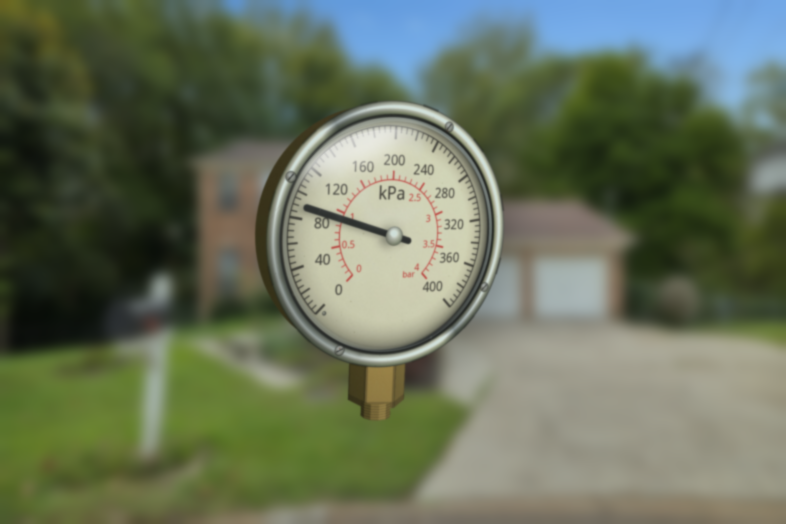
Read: value=90 unit=kPa
